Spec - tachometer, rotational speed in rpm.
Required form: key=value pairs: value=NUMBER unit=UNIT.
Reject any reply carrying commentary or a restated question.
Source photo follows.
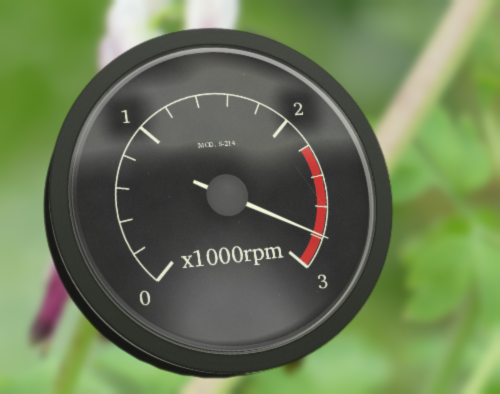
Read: value=2800 unit=rpm
